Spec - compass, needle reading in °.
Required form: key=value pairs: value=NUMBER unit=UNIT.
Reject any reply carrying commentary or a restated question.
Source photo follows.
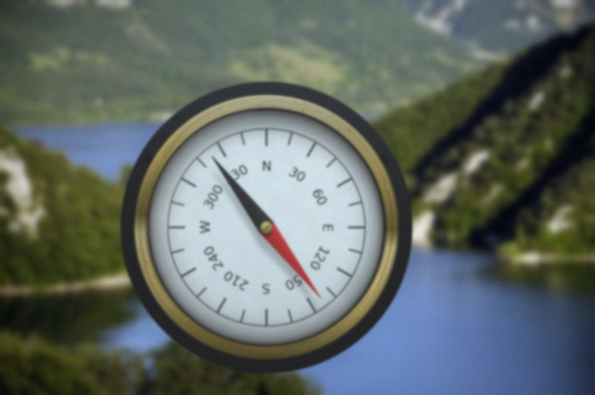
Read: value=142.5 unit=°
